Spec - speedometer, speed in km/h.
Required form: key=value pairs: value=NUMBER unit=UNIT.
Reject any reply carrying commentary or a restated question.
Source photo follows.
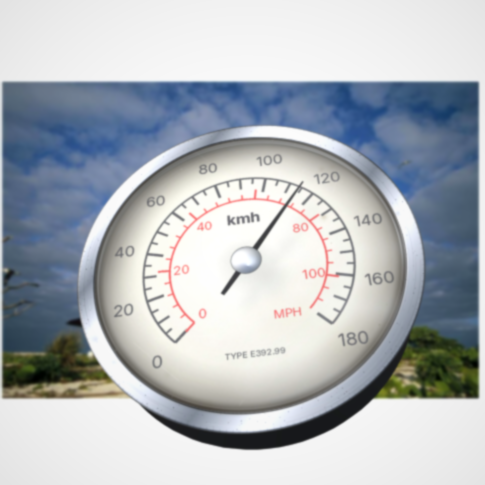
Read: value=115 unit=km/h
